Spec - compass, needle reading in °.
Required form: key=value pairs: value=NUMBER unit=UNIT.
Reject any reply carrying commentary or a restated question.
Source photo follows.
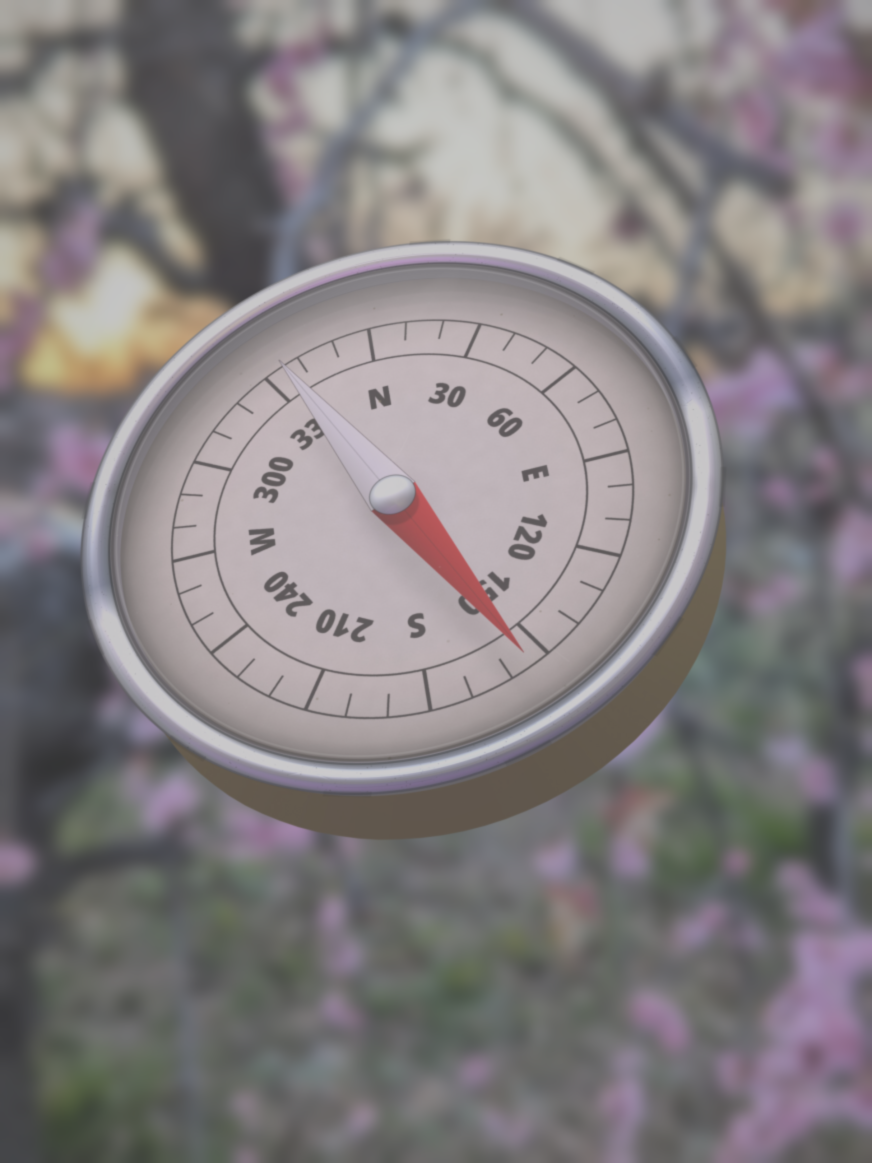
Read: value=155 unit=°
